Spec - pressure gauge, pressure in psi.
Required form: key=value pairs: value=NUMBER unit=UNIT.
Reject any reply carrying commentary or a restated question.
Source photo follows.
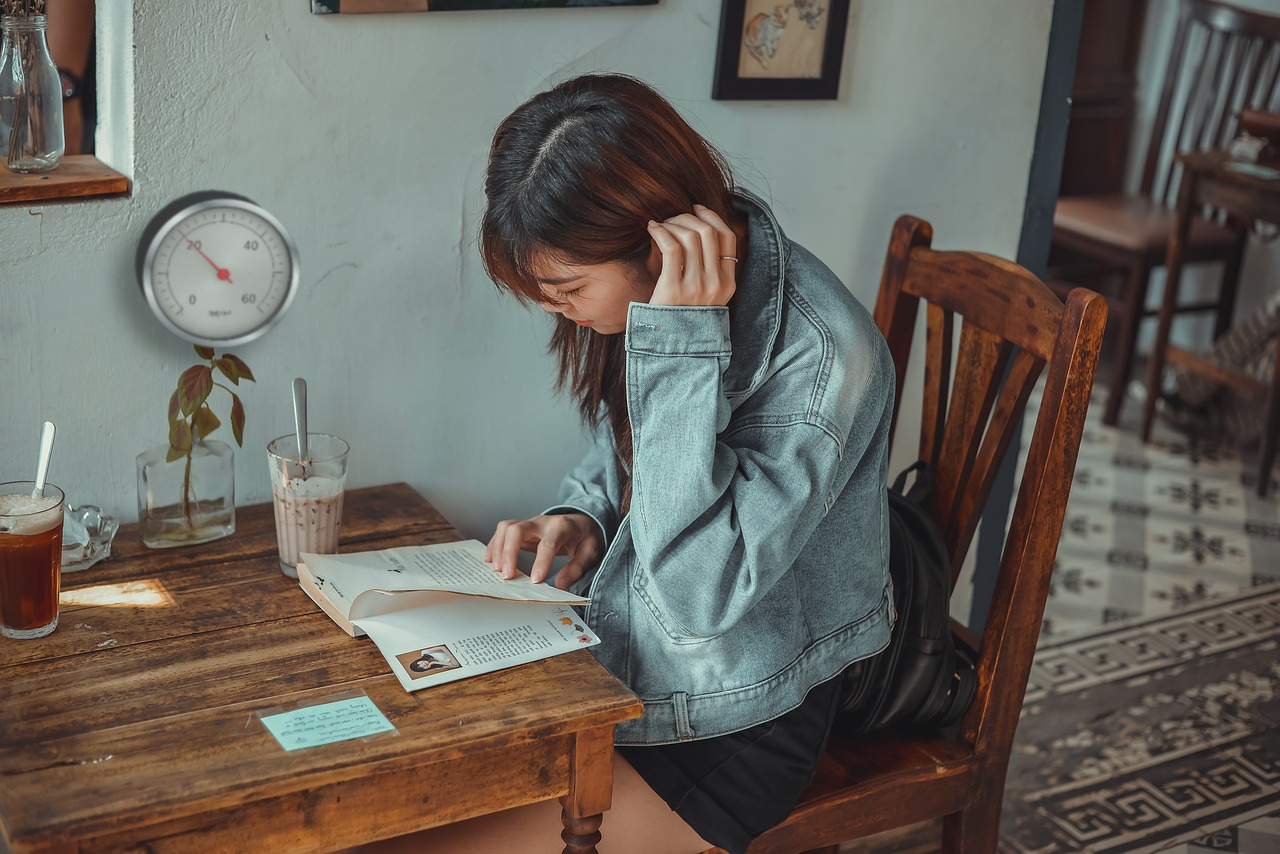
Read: value=20 unit=psi
